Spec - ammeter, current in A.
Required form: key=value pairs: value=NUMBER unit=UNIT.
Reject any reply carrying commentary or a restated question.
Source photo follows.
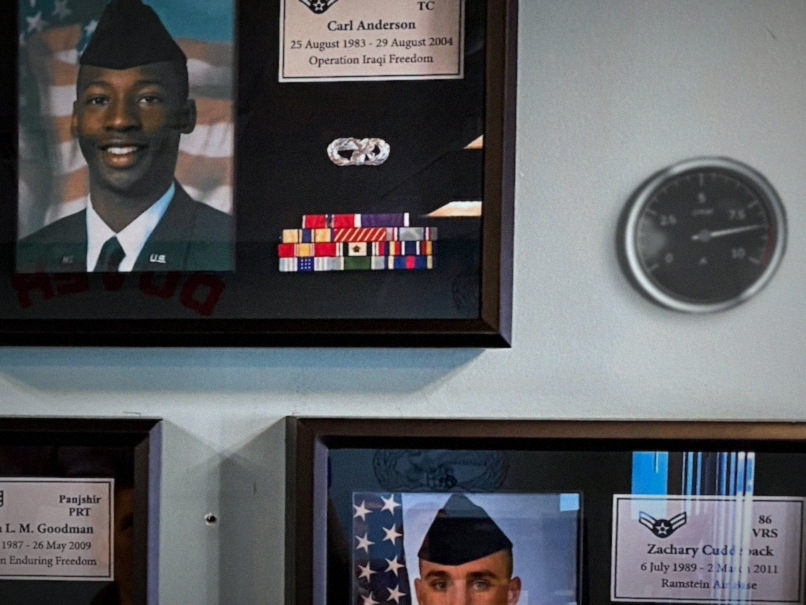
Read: value=8.5 unit=A
